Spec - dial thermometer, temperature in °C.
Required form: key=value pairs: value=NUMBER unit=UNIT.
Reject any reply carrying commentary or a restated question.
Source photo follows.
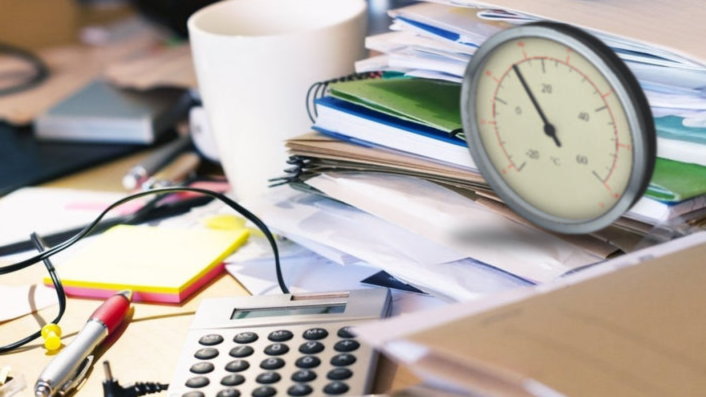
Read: value=12 unit=°C
